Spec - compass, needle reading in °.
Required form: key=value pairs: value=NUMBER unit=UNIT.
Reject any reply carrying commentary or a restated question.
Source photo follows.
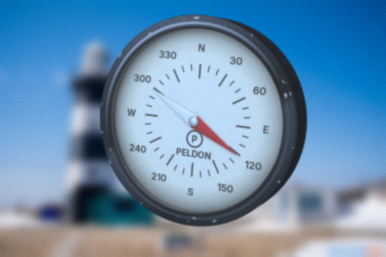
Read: value=120 unit=°
